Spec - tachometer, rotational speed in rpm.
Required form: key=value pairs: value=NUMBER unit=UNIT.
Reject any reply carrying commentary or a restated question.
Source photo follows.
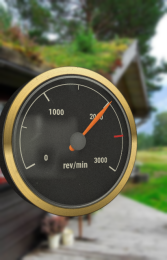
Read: value=2000 unit=rpm
